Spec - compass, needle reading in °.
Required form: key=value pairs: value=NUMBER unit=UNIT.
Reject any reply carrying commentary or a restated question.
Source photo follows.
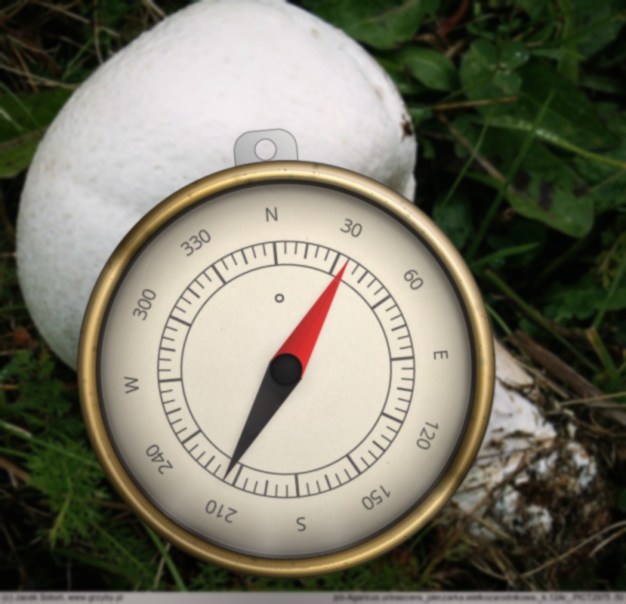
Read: value=35 unit=°
